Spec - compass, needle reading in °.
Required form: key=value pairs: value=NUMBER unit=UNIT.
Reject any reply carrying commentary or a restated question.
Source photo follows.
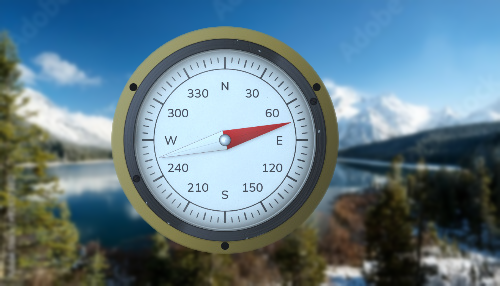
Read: value=75 unit=°
